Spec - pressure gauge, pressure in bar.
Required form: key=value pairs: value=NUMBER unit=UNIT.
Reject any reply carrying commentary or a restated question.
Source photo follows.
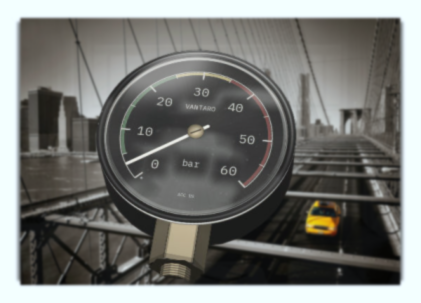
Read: value=2.5 unit=bar
